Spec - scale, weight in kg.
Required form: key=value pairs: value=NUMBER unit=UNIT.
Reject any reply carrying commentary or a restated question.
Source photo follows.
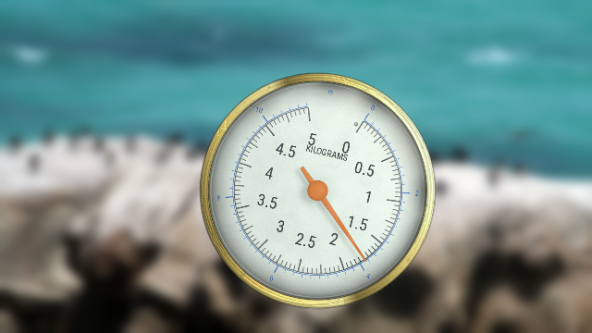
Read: value=1.75 unit=kg
